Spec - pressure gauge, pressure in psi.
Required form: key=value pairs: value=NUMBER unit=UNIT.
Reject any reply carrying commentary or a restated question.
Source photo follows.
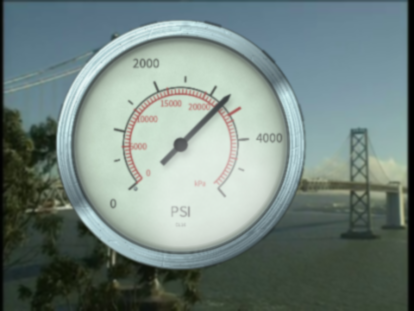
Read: value=3250 unit=psi
